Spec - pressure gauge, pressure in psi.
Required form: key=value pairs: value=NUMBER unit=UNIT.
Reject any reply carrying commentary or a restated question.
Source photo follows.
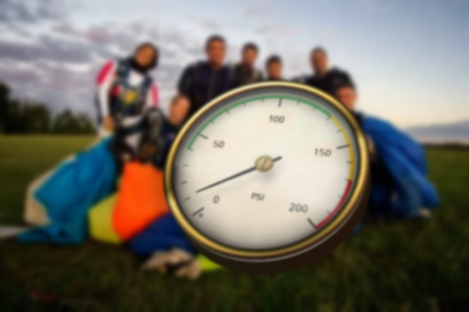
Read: value=10 unit=psi
